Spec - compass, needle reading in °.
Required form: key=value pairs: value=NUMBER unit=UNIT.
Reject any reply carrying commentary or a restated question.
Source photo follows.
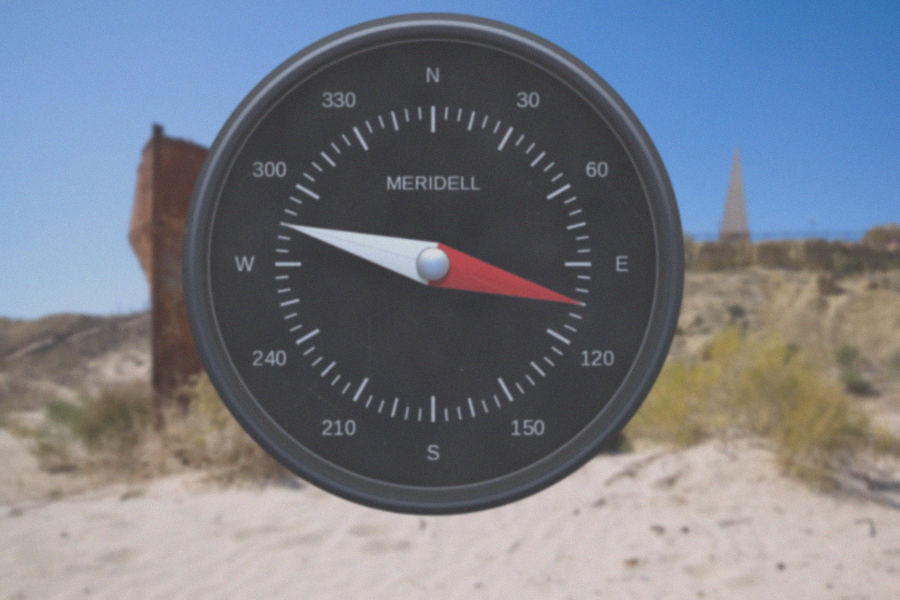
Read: value=105 unit=°
